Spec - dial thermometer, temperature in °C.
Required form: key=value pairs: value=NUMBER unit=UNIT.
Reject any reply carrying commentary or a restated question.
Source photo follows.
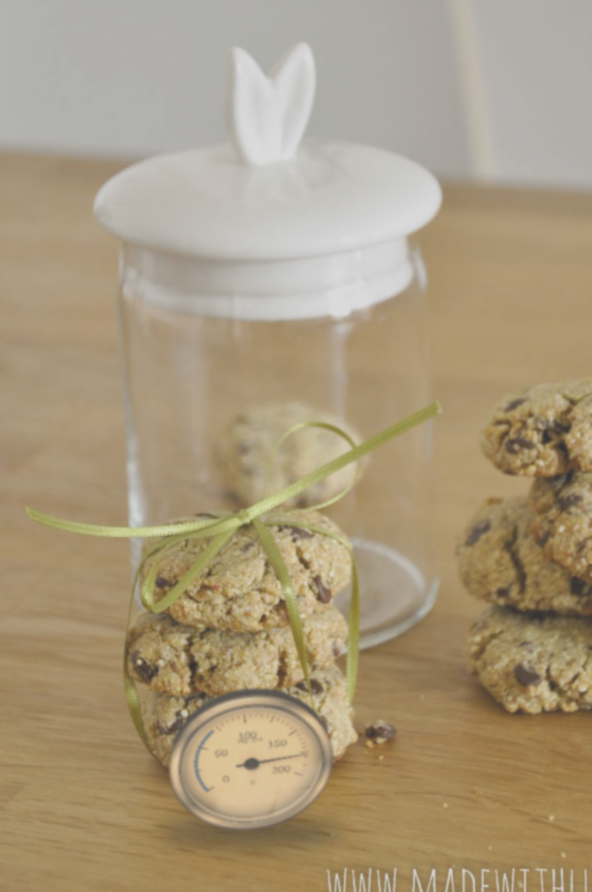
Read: value=175 unit=°C
